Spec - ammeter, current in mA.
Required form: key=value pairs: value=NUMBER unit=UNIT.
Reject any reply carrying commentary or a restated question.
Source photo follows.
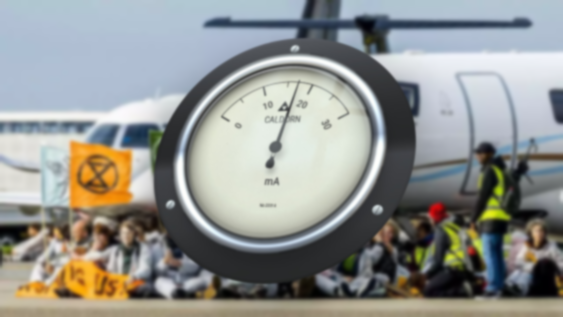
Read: value=17.5 unit=mA
